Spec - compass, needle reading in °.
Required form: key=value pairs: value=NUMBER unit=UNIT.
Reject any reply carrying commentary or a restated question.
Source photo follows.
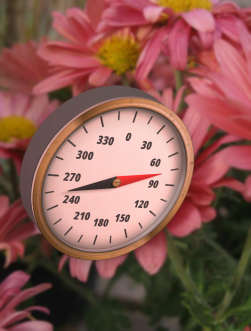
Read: value=75 unit=°
